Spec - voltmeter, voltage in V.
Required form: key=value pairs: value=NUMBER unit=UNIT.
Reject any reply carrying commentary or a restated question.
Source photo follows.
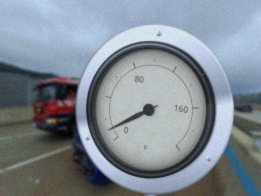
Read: value=10 unit=V
